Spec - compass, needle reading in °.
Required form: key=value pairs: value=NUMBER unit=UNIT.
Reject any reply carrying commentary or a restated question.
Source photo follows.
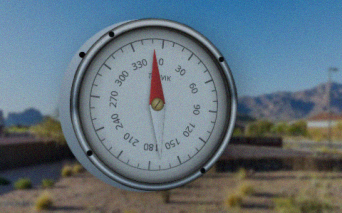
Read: value=350 unit=°
